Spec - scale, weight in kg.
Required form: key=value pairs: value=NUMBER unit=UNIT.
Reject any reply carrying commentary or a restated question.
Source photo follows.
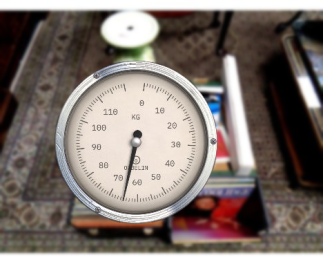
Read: value=65 unit=kg
